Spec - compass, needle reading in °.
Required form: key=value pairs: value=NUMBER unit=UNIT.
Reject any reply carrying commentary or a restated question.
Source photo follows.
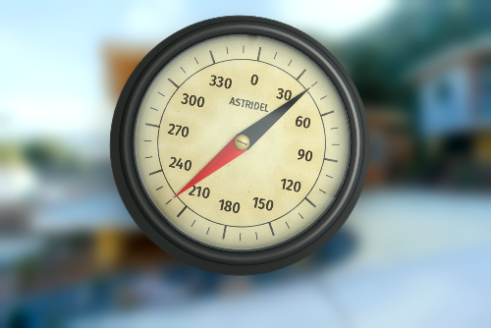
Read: value=220 unit=°
